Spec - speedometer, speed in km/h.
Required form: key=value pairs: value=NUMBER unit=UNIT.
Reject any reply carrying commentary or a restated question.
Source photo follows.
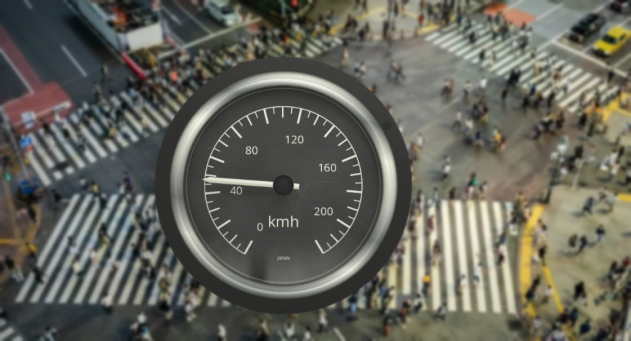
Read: value=47.5 unit=km/h
